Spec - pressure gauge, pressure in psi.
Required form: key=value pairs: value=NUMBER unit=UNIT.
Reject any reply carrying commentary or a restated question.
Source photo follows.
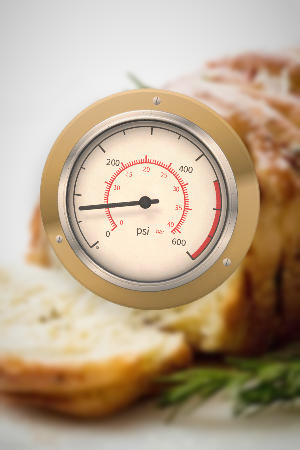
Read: value=75 unit=psi
